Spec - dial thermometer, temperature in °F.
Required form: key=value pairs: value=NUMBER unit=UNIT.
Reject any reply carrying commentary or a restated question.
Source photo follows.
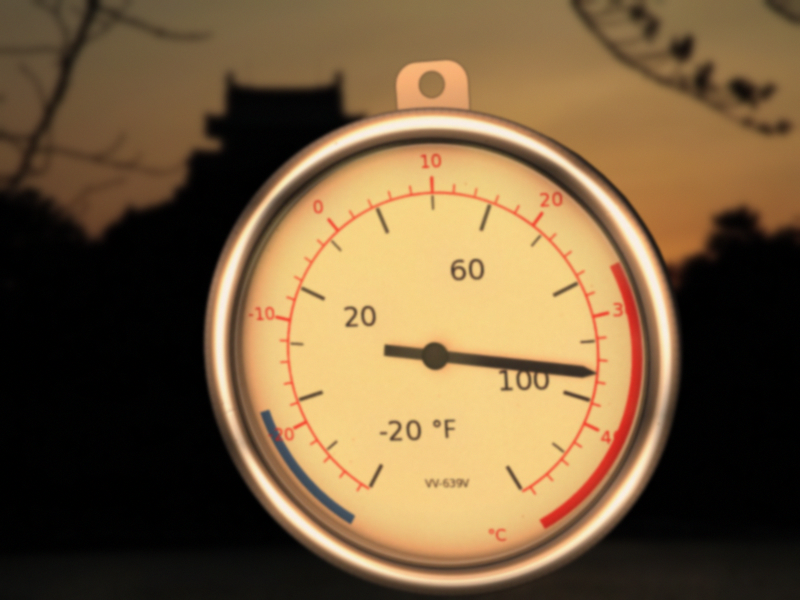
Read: value=95 unit=°F
